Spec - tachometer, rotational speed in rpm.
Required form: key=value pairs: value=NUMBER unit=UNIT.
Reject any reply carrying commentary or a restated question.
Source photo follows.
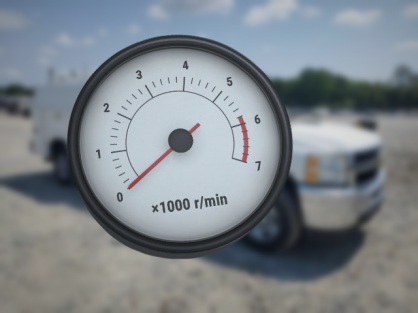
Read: value=0 unit=rpm
